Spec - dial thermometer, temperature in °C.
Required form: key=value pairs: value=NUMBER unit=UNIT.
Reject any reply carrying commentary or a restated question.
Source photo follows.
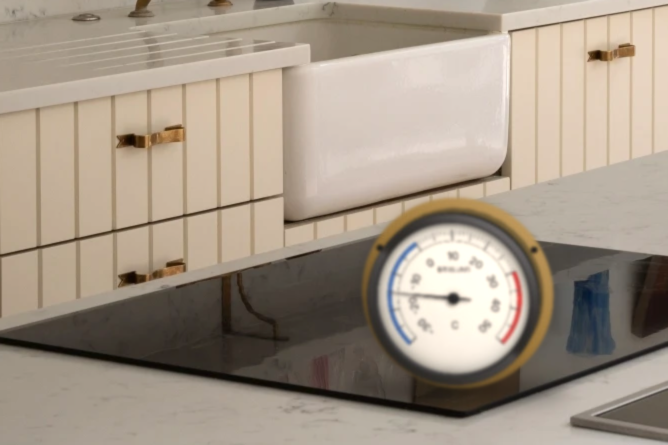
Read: value=-15 unit=°C
